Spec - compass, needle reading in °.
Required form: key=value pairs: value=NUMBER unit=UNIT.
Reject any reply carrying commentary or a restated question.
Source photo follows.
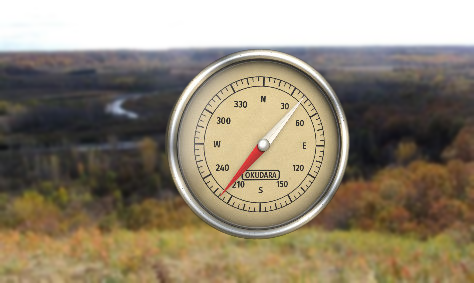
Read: value=220 unit=°
